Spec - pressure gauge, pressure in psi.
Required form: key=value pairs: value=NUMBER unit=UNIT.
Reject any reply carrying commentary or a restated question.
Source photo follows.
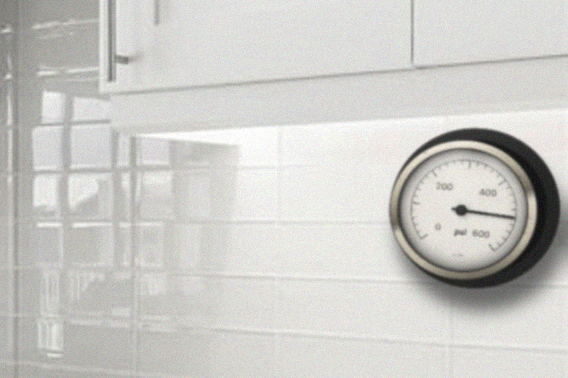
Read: value=500 unit=psi
